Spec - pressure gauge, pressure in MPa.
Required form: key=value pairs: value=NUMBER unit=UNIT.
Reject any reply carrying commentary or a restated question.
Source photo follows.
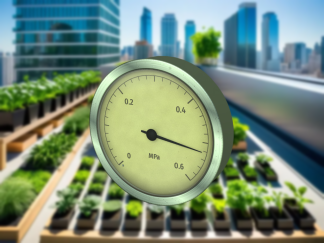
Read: value=0.52 unit=MPa
